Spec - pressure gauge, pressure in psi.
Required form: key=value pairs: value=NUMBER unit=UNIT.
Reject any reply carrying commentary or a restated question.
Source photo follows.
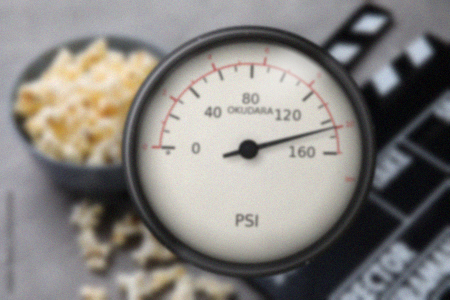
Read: value=145 unit=psi
